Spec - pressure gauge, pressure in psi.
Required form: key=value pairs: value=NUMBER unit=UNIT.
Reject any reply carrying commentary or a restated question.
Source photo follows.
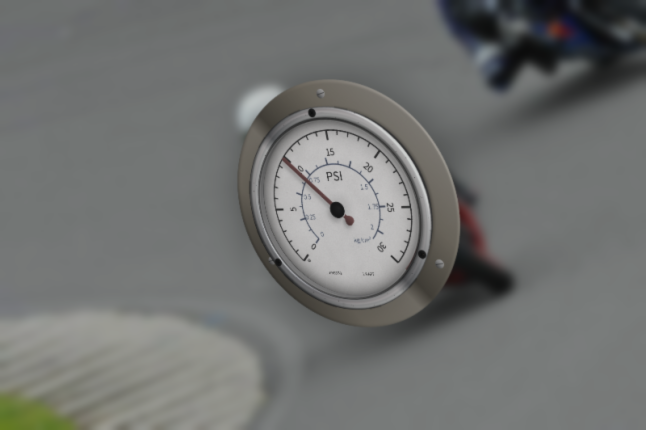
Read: value=10 unit=psi
